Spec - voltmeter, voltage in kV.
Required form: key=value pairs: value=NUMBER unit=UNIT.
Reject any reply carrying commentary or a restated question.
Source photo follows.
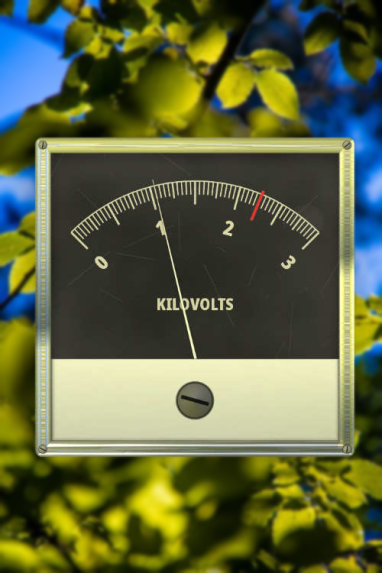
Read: value=1.05 unit=kV
